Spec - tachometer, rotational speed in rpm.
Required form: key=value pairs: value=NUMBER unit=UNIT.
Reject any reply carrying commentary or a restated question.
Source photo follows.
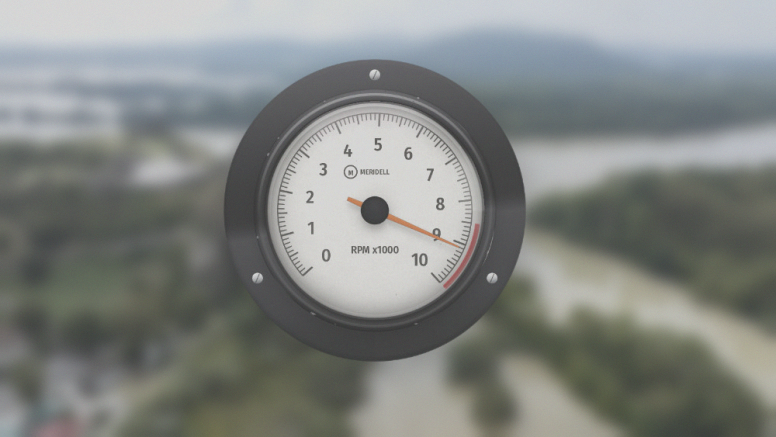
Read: value=9100 unit=rpm
